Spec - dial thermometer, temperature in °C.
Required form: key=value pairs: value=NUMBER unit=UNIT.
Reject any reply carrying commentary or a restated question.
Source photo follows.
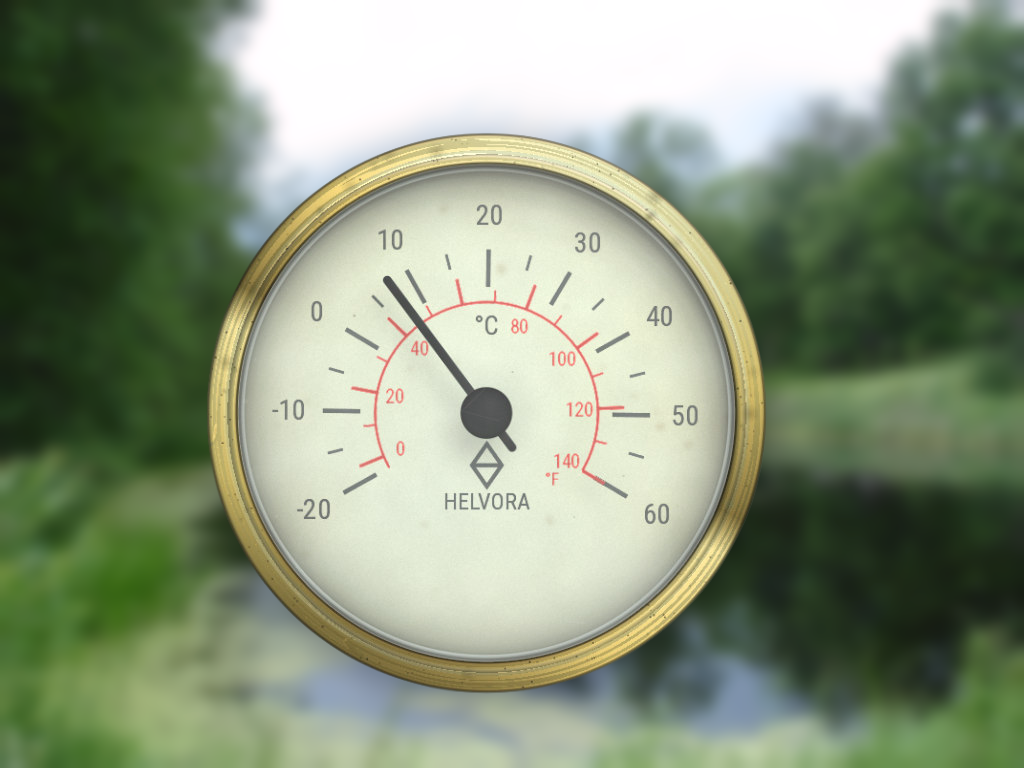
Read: value=7.5 unit=°C
